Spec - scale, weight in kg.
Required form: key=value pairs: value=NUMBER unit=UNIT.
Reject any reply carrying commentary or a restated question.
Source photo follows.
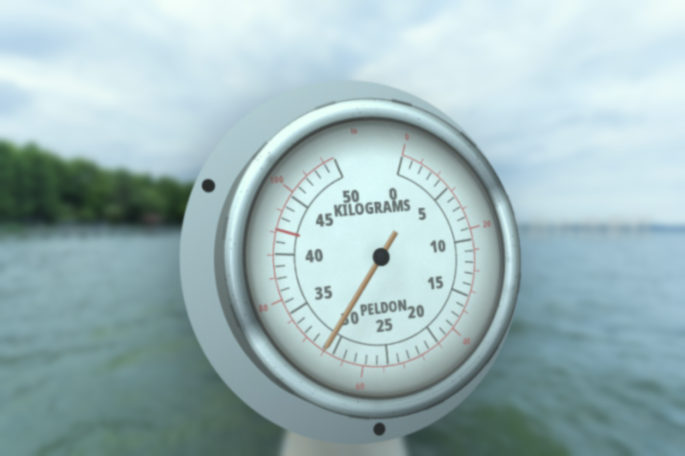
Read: value=31 unit=kg
